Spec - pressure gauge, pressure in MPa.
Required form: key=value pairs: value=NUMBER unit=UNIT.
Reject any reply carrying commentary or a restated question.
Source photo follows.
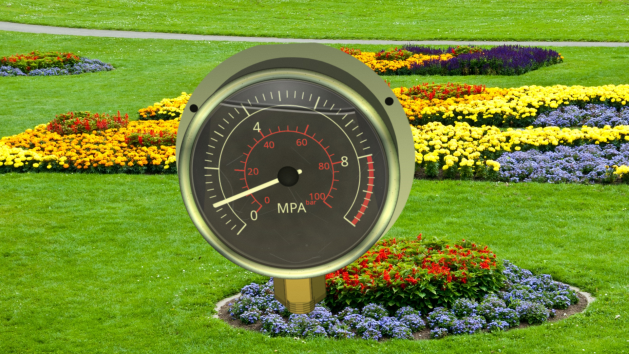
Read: value=1 unit=MPa
